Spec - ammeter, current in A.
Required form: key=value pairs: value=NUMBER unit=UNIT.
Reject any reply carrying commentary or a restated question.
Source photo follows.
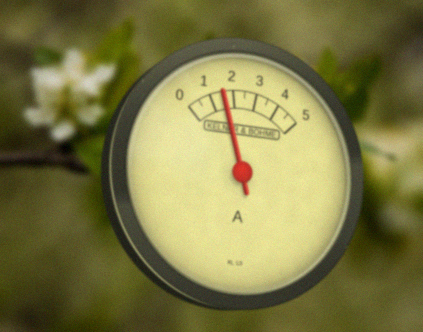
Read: value=1.5 unit=A
